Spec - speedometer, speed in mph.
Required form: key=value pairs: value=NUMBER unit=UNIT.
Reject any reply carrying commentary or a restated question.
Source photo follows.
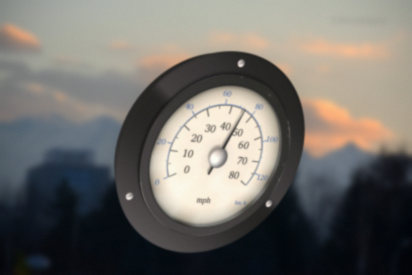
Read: value=45 unit=mph
